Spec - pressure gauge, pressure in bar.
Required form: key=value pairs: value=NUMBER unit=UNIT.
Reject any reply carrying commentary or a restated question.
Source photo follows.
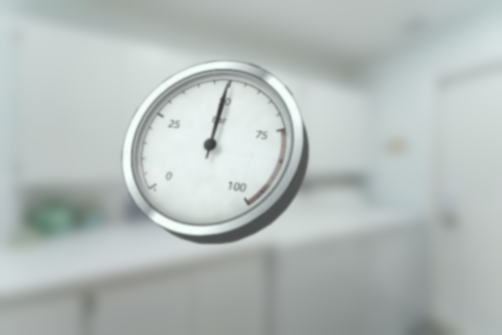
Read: value=50 unit=bar
